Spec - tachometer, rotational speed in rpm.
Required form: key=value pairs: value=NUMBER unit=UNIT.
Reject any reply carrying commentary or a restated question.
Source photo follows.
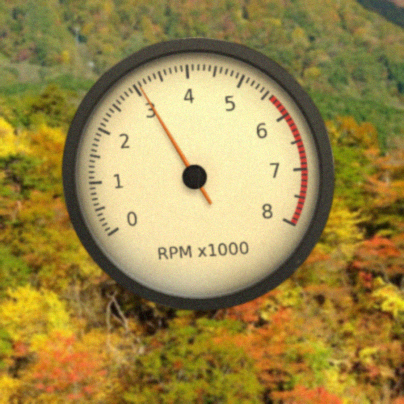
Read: value=3100 unit=rpm
